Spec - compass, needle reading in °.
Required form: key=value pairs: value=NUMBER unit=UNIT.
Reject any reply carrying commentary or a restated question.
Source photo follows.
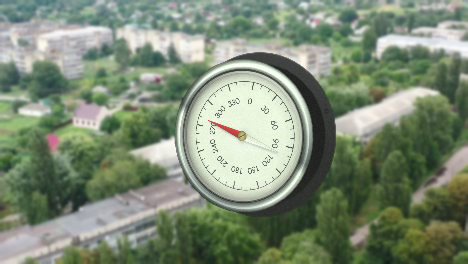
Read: value=280 unit=°
